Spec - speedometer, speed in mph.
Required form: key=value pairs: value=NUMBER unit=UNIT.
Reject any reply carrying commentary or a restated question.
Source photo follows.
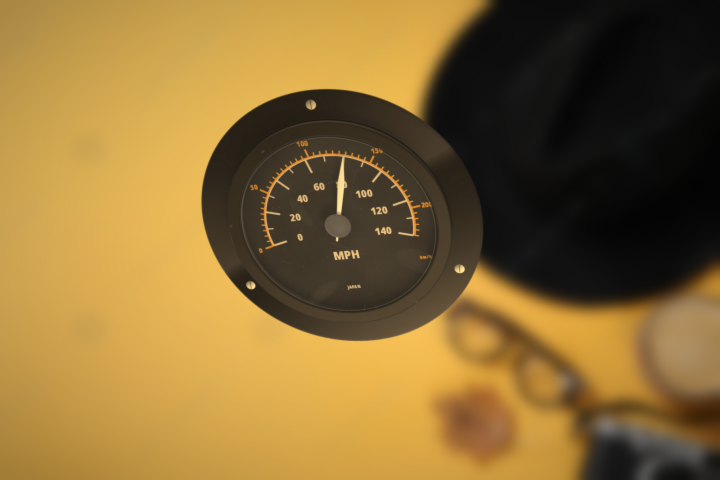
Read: value=80 unit=mph
